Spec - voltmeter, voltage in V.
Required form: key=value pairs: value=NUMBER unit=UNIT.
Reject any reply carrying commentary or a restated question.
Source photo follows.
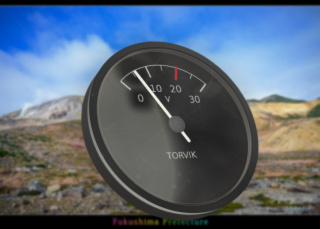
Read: value=5 unit=V
